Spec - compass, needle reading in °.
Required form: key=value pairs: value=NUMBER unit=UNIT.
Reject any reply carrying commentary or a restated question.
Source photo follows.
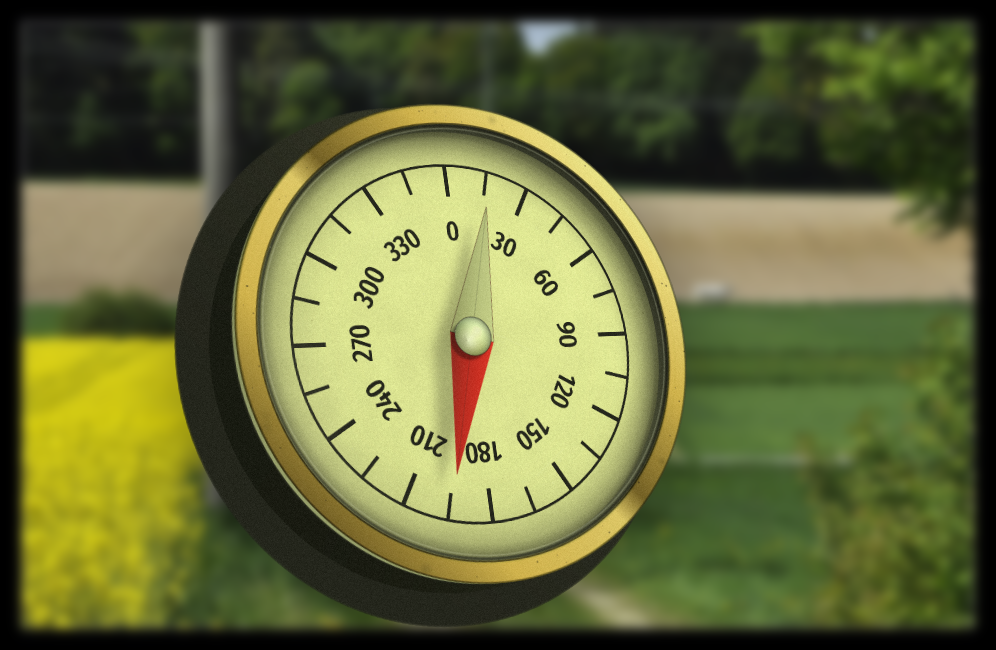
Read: value=195 unit=°
